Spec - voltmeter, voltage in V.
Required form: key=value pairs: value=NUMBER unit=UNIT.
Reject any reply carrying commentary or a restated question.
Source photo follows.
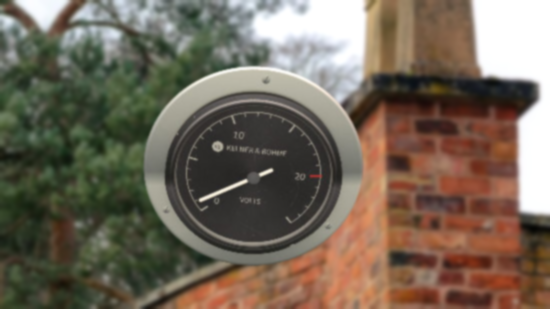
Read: value=1 unit=V
